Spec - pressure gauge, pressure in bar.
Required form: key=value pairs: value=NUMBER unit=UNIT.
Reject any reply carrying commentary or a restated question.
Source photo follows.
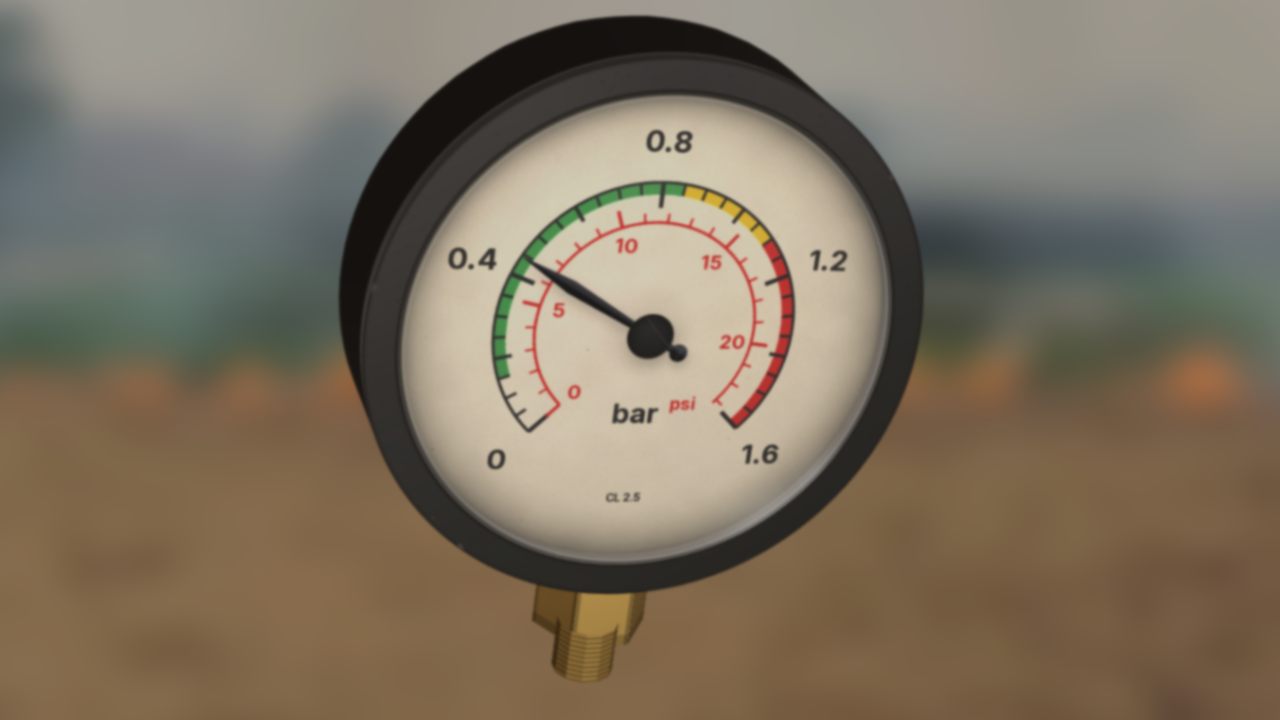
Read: value=0.45 unit=bar
